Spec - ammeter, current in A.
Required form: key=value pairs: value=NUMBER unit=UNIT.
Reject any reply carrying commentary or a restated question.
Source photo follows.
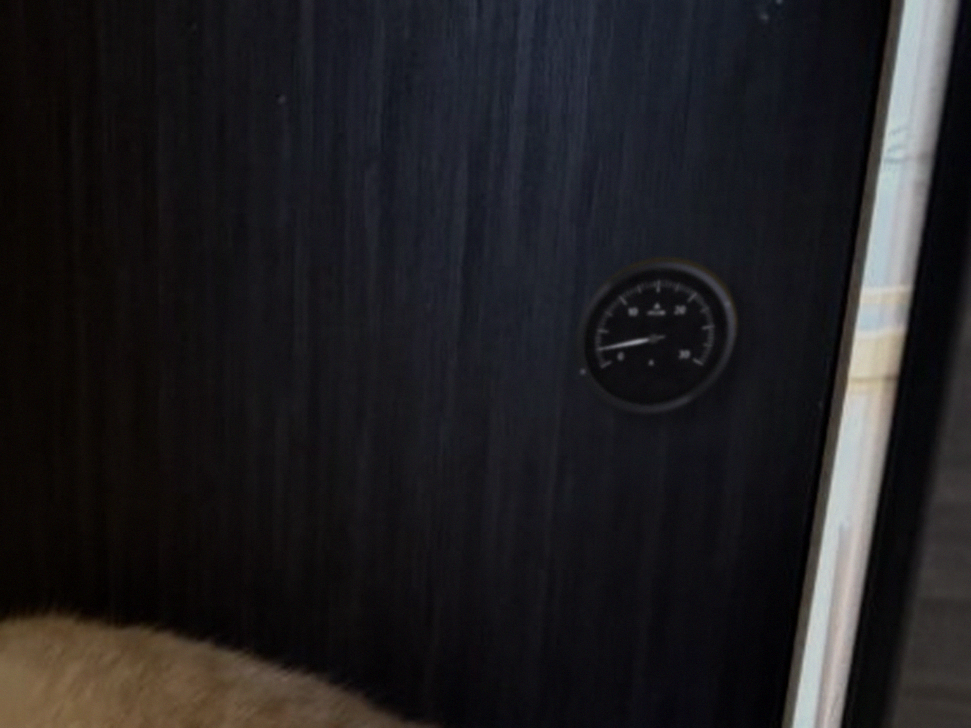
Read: value=2.5 unit=A
